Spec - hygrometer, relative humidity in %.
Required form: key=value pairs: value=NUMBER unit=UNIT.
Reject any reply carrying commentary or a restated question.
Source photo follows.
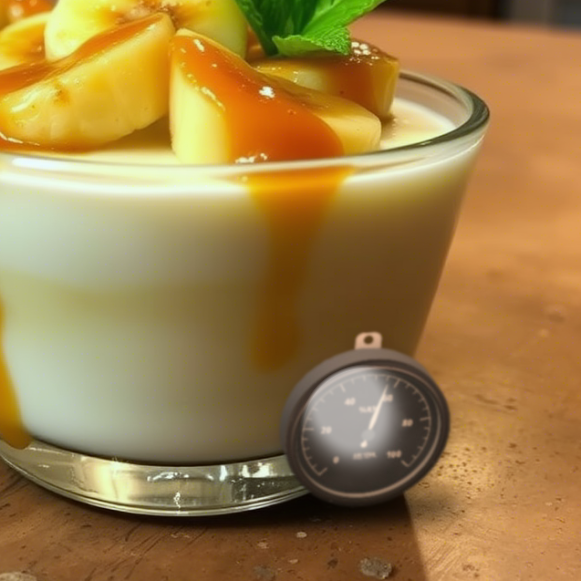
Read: value=56 unit=%
